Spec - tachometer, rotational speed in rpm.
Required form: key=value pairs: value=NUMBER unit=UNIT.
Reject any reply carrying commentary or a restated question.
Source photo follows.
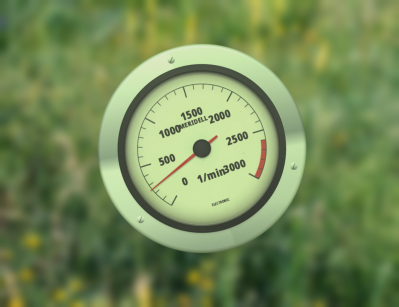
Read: value=250 unit=rpm
